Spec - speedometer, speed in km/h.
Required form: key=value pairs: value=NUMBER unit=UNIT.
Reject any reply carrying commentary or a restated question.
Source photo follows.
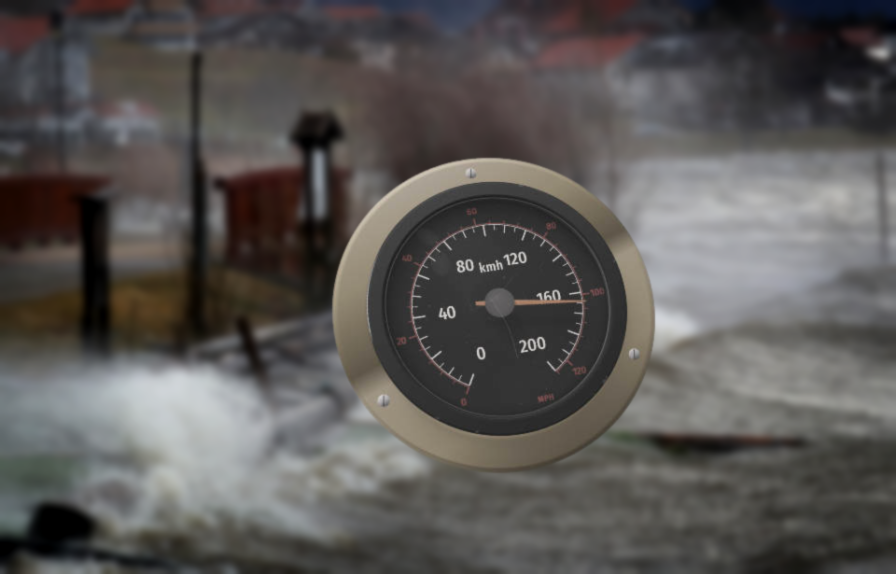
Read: value=165 unit=km/h
